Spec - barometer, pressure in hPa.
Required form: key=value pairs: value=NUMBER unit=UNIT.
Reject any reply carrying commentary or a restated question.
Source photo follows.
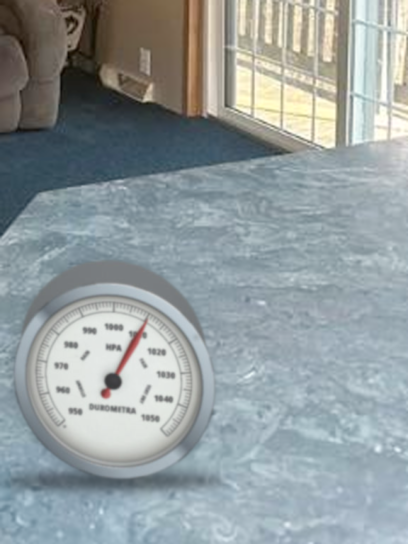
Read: value=1010 unit=hPa
